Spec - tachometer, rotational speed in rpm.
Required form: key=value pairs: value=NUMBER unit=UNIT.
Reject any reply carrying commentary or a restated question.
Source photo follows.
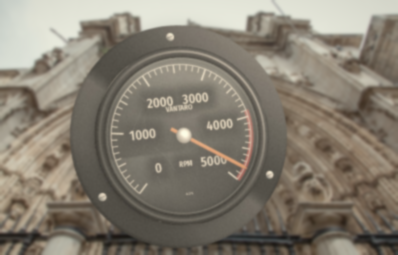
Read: value=4800 unit=rpm
